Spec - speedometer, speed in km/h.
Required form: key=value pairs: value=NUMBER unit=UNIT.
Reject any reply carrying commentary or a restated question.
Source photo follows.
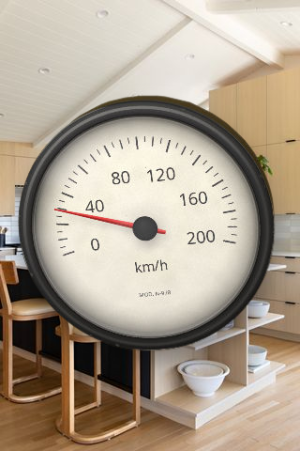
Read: value=30 unit=km/h
